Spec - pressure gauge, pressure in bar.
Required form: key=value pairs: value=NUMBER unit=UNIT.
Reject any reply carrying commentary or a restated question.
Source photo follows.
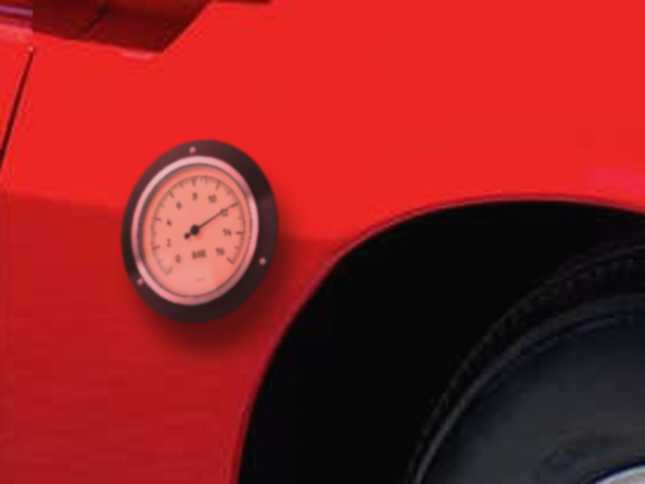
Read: value=12 unit=bar
